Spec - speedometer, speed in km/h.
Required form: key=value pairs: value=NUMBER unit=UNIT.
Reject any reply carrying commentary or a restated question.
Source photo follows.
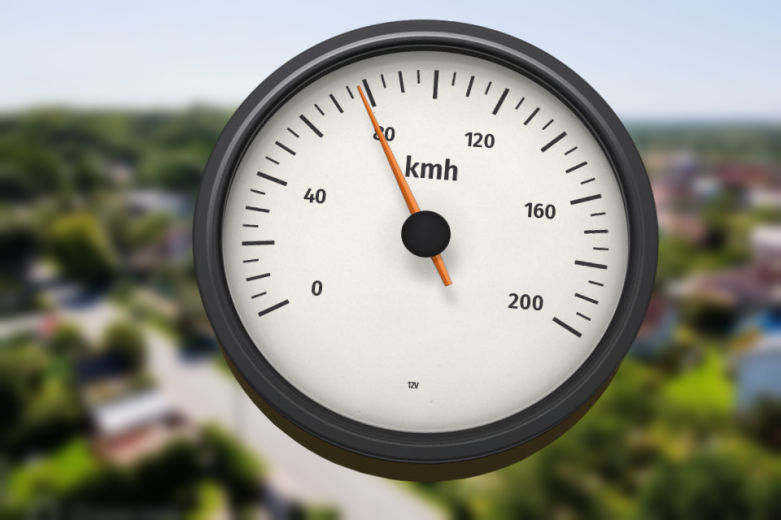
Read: value=77.5 unit=km/h
